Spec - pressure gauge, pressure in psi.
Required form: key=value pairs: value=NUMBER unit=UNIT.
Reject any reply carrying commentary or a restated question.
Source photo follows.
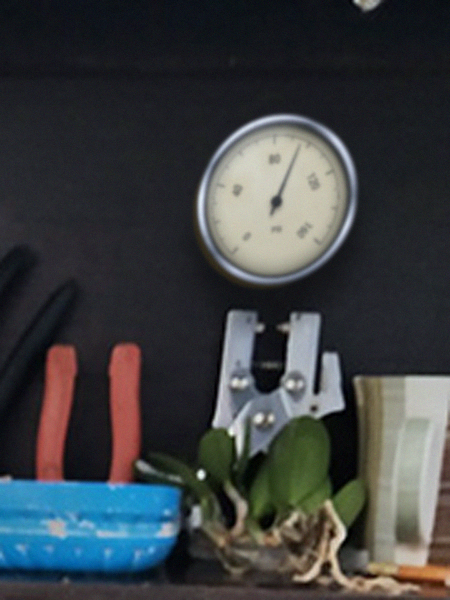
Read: value=95 unit=psi
